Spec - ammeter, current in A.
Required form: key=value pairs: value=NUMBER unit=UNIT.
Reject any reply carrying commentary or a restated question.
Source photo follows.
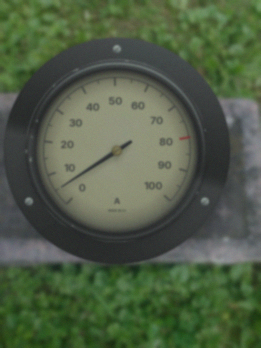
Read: value=5 unit=A
